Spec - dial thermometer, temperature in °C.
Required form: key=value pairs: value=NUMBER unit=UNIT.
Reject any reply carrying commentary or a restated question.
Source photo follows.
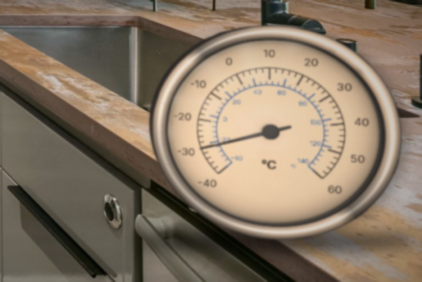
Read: value=-30 unit=°C
